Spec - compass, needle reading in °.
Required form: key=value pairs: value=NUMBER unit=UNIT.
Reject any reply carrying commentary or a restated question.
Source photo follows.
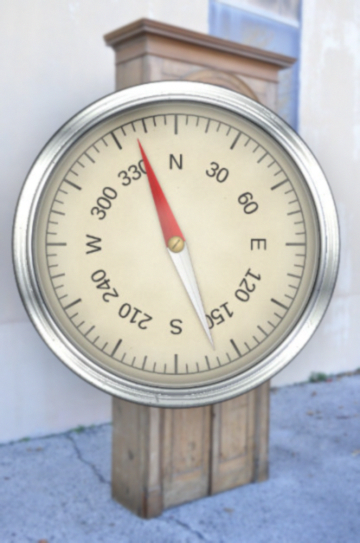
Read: value=340 unit=°
